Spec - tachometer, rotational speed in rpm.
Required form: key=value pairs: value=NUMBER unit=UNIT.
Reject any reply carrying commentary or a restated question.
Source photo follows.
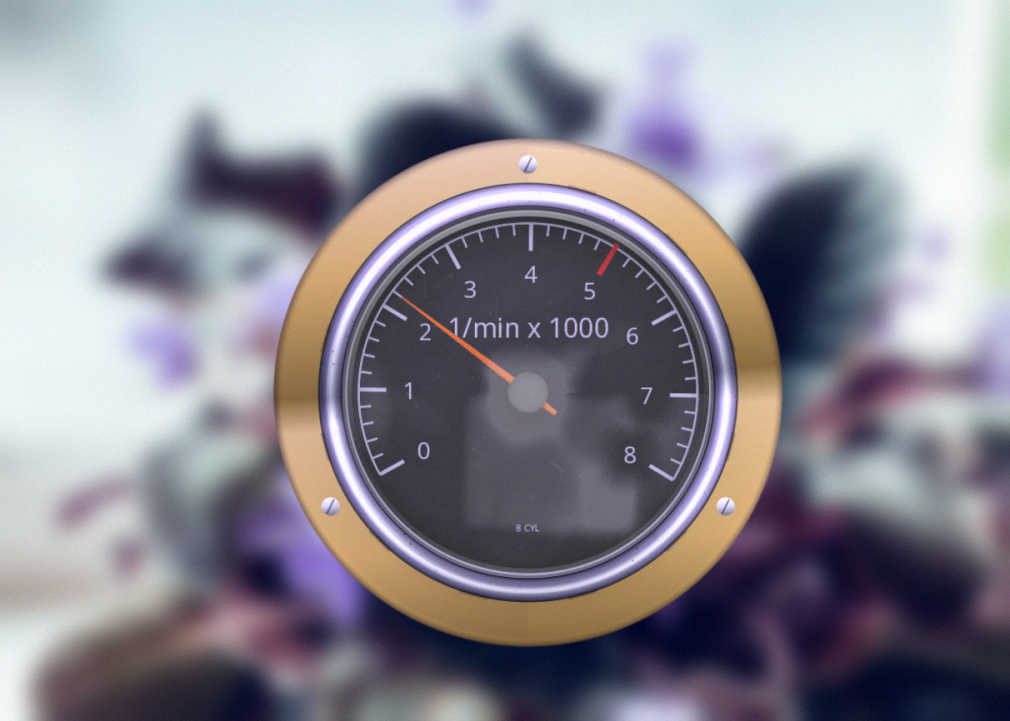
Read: value=2200 unit=rpm
